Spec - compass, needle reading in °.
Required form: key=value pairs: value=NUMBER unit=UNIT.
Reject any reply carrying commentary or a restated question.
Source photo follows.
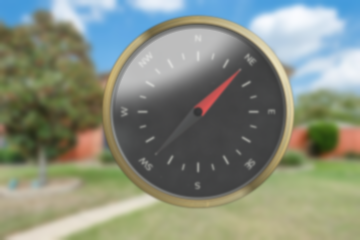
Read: value=45 unit=°
